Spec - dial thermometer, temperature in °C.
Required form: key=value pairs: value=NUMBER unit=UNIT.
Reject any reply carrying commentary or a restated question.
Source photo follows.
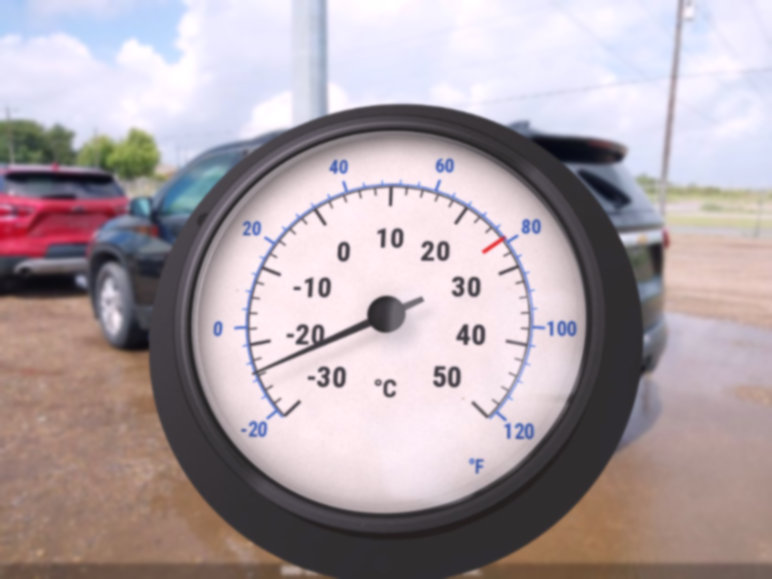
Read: value=-24 unit=°C
